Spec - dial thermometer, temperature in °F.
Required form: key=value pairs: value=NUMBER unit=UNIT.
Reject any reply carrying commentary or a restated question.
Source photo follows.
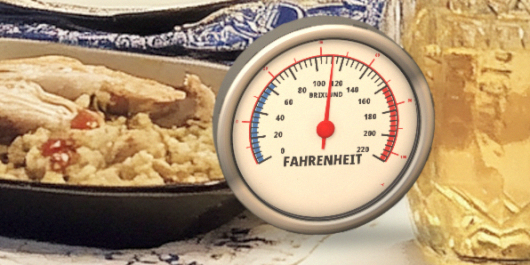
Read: value=112 unit=°F
